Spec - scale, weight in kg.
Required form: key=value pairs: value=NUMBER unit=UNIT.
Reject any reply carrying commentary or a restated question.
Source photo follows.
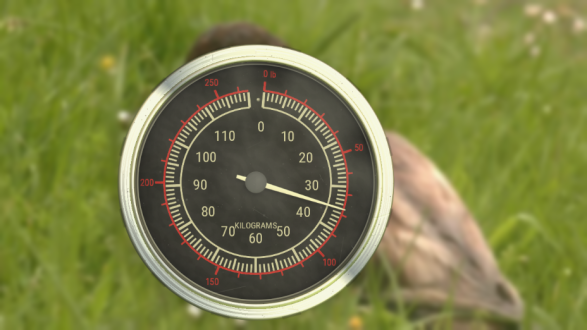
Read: value=35 unit=kg
